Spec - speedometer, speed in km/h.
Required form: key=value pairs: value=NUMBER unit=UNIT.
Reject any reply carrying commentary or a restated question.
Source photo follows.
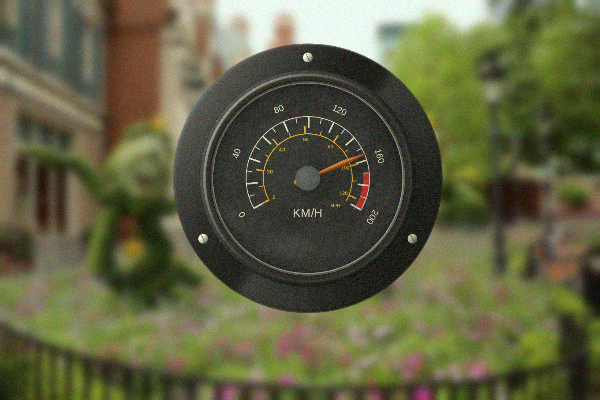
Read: value=155 unit=km/h
